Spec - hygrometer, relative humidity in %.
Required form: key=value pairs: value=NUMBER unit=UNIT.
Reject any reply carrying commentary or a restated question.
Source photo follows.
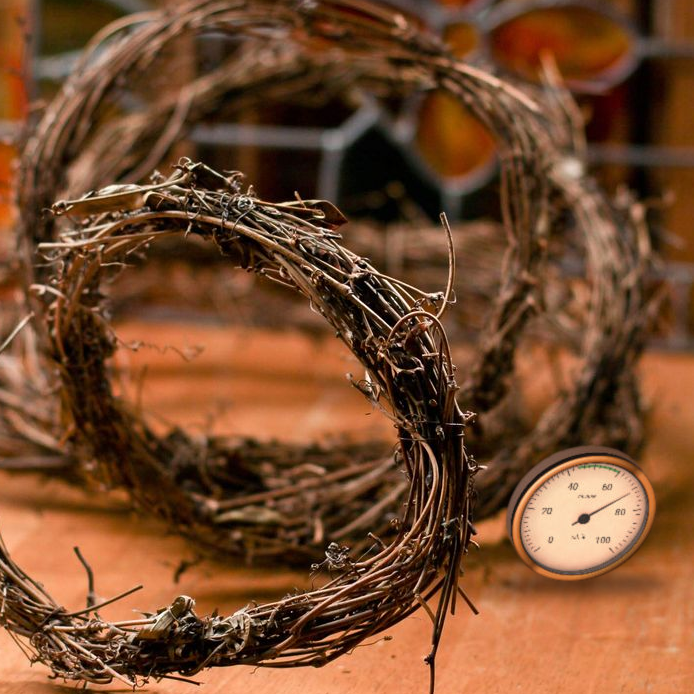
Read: value=70 unit=%
